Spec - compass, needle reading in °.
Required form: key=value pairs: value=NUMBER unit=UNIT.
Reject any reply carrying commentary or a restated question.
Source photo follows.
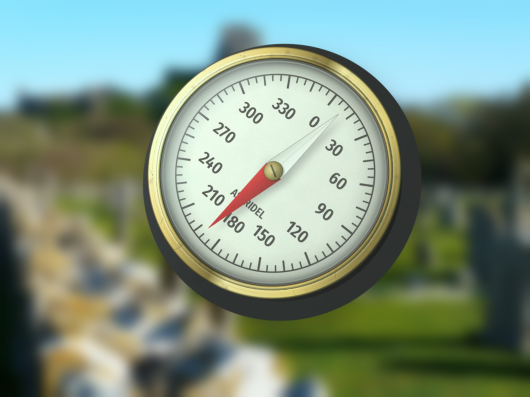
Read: value=190 unit=°
